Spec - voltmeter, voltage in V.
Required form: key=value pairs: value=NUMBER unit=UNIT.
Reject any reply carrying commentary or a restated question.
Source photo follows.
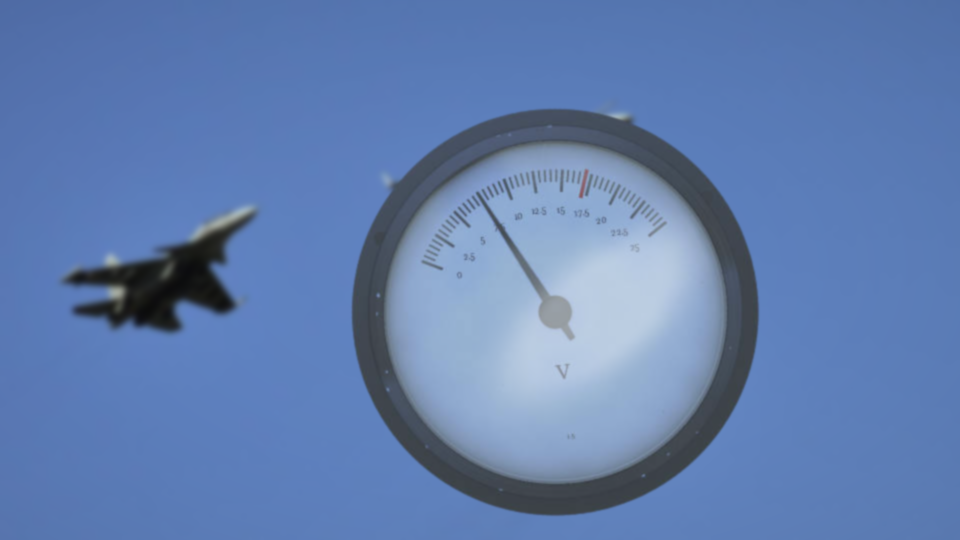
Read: value=7.5 unit=V
